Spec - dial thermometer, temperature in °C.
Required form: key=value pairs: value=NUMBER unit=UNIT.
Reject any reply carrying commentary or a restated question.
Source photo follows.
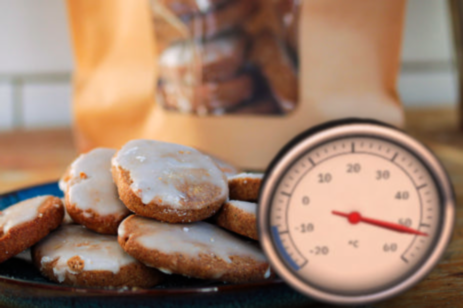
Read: value=52 unit=°C
